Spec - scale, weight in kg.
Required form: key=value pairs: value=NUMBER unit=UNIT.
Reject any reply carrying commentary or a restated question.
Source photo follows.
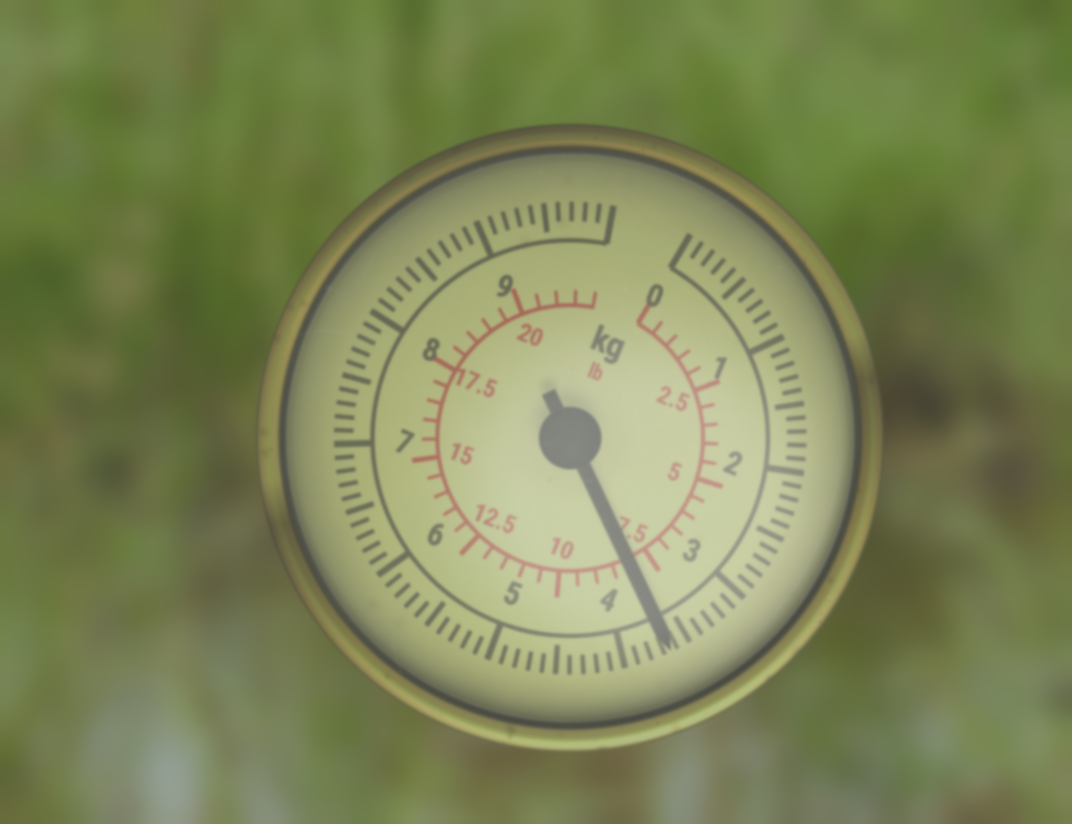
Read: value=3.65 unit=kg
